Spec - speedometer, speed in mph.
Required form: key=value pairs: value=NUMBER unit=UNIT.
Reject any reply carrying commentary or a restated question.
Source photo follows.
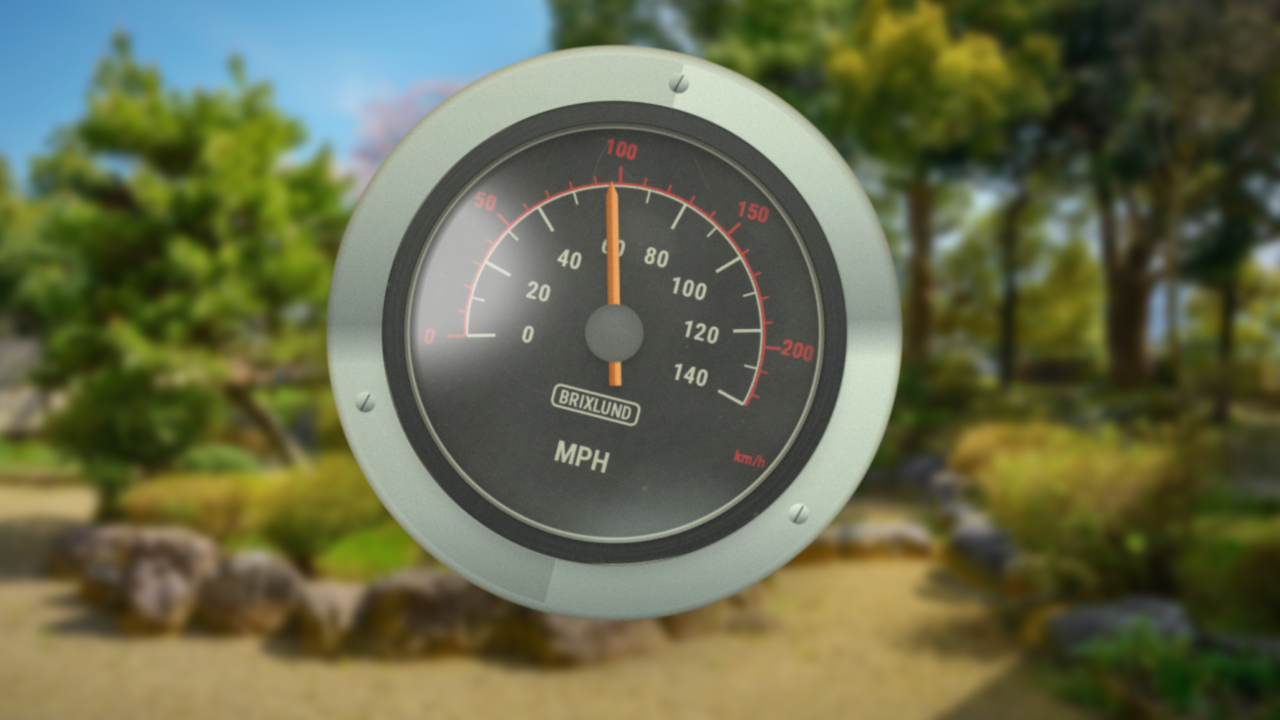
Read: value=60 unit=mph
